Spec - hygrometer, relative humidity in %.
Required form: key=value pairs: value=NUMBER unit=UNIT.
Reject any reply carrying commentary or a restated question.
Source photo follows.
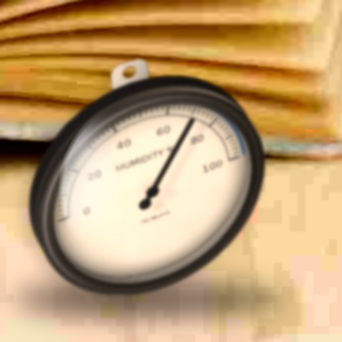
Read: value=70 unit=%
